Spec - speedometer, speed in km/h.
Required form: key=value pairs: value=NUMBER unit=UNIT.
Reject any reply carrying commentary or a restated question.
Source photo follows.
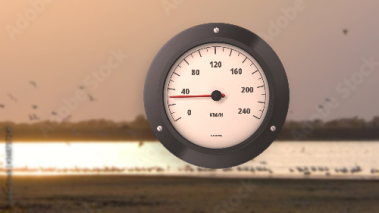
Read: value=30 unit=km/h
